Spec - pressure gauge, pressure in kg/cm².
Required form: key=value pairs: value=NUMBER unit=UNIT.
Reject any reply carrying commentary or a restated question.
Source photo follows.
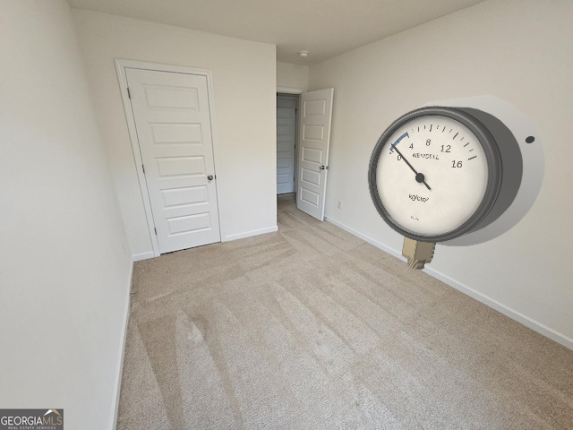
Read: value=1 unit=kg/cm²
